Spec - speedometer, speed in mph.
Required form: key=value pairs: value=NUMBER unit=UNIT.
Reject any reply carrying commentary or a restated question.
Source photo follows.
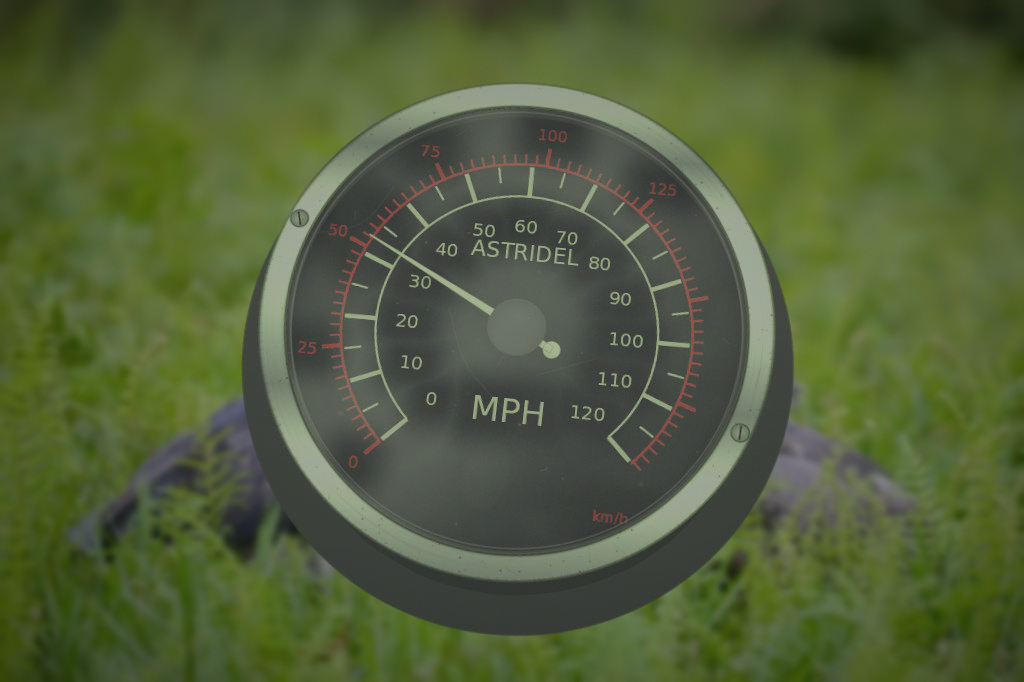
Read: value=32.5 unit=mph
